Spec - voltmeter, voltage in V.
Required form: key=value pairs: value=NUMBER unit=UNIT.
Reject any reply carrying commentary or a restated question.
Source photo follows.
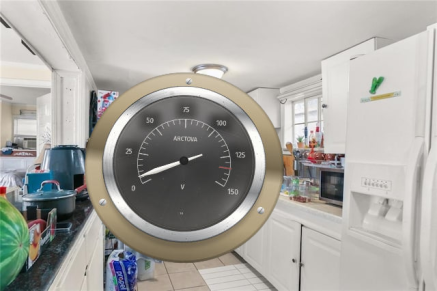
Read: value=5 unit=V
